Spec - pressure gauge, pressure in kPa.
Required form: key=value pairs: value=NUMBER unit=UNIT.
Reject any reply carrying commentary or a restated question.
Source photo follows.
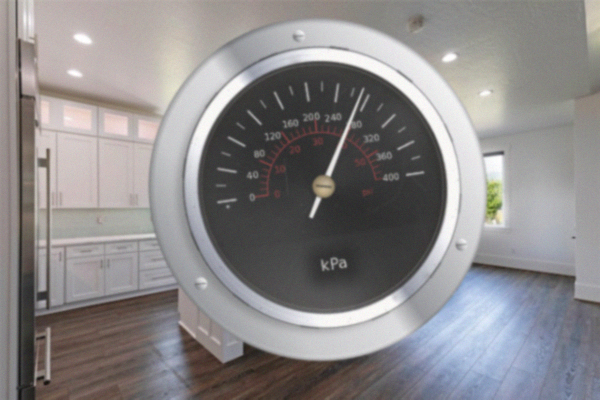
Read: value=270 unit=kPa
